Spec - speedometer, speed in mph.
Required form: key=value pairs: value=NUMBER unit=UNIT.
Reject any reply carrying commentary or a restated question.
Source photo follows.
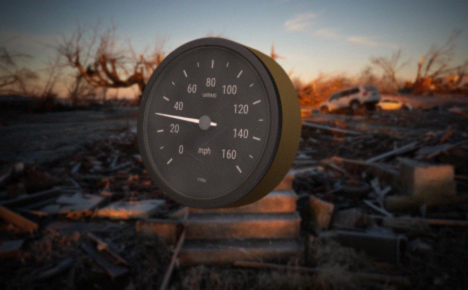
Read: value=30 unit=mph
